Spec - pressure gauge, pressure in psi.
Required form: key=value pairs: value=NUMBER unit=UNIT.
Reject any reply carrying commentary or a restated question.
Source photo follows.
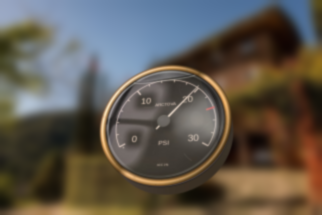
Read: value=20 unit=psi
